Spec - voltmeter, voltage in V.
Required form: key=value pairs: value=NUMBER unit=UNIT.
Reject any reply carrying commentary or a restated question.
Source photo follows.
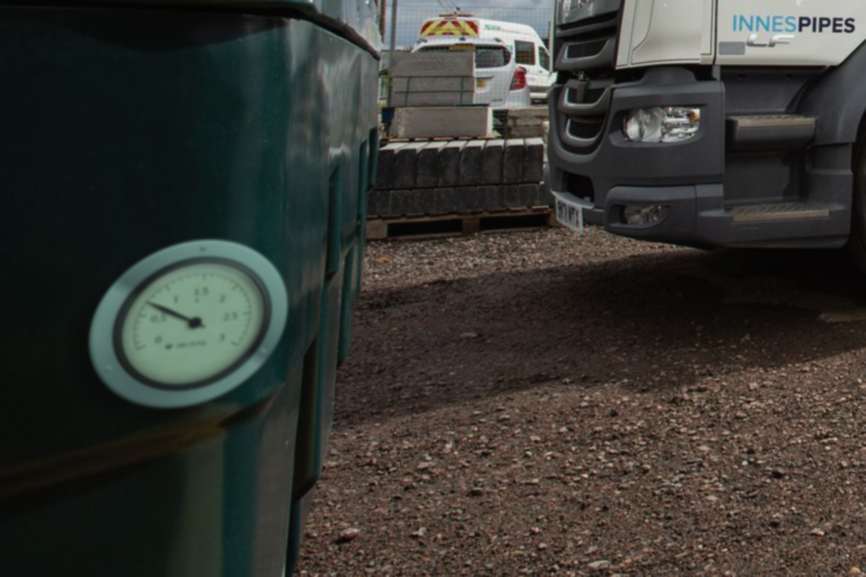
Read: value=0.7 unit=V
